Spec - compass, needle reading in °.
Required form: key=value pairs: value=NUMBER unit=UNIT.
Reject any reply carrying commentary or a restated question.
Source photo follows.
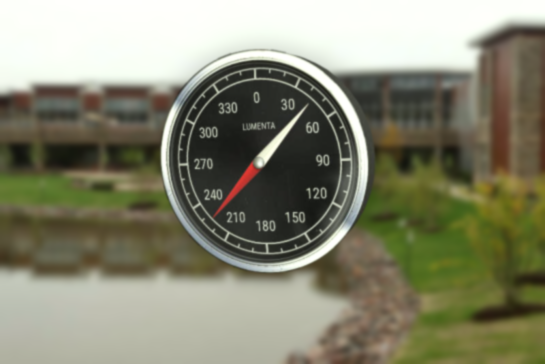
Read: value=225 unit=°
